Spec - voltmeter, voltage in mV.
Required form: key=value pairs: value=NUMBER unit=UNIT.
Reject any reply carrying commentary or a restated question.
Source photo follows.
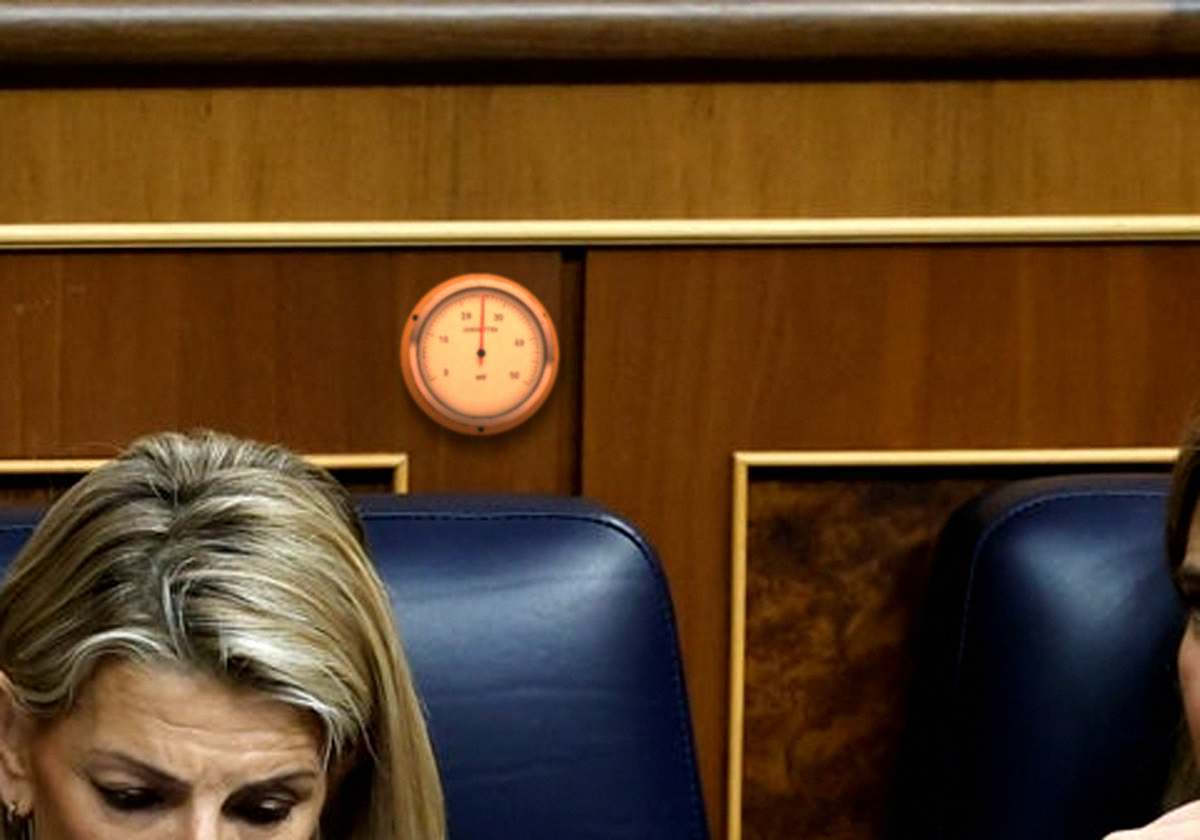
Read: value=25 unit=mV
